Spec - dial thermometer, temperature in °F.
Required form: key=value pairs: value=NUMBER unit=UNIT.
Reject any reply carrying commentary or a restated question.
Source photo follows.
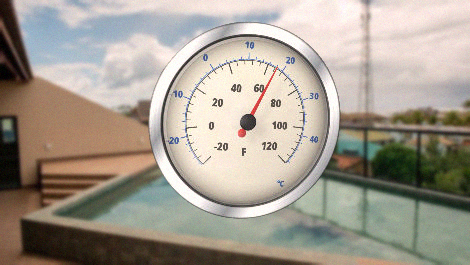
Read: value=64 unit=°F
